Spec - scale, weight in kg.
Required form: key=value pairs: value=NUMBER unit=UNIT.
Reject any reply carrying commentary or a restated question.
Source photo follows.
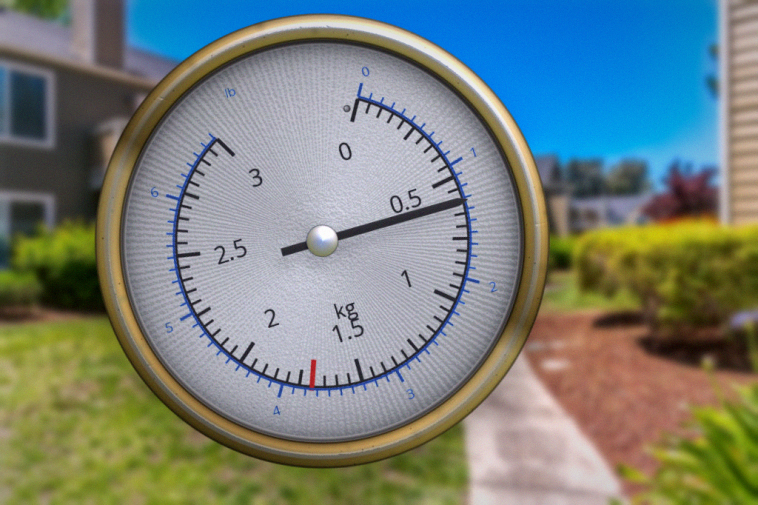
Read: value=0.6 unit=kg
